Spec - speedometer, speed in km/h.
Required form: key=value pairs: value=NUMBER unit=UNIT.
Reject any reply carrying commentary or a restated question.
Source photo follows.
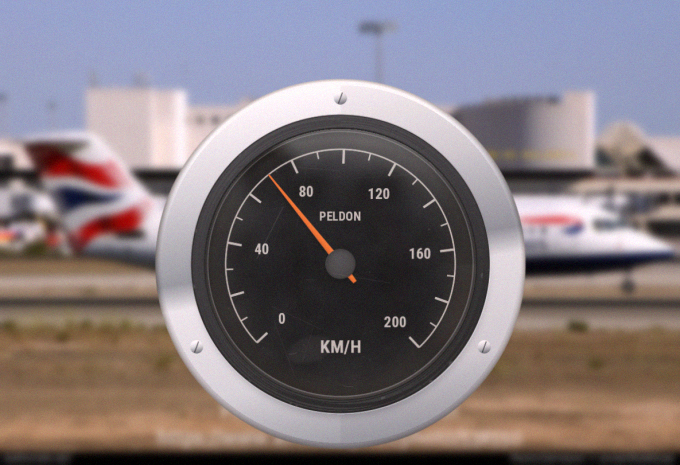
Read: value=70 unit=km/h
